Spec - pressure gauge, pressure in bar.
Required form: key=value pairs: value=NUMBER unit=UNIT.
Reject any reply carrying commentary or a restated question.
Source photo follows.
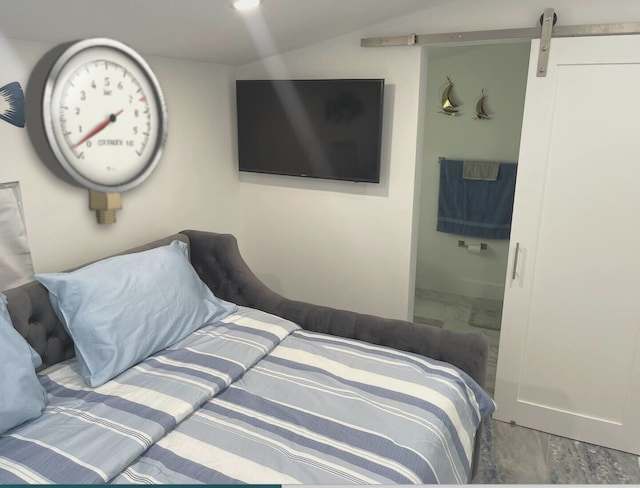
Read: value=0.5 unit=bar
